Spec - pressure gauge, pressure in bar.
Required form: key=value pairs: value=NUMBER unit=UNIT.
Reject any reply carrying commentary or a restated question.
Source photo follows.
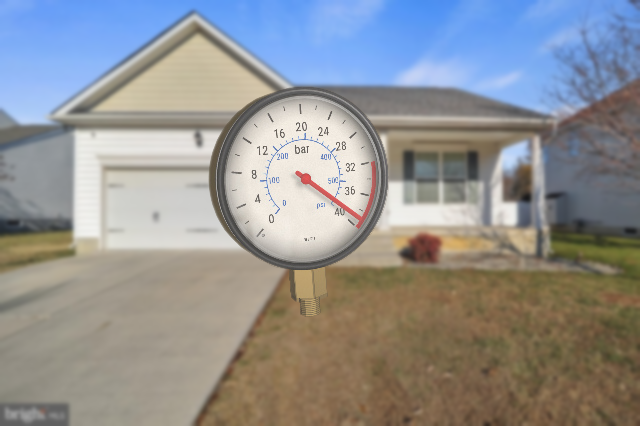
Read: value=39 unit=bar
